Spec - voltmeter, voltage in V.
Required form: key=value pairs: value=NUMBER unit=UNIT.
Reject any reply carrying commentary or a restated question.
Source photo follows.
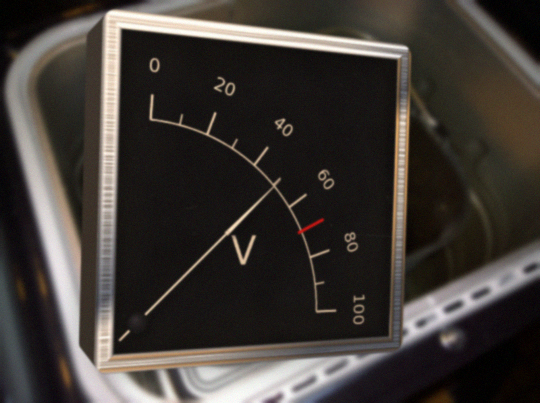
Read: value=50 unit=V
